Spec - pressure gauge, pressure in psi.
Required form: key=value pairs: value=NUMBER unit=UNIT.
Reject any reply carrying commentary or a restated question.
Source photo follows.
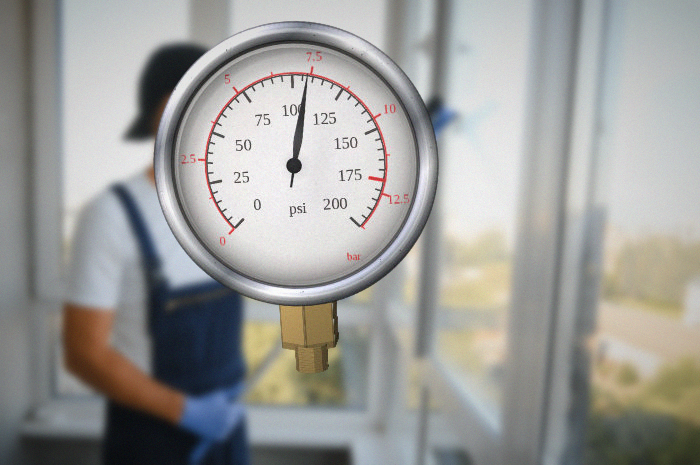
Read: value=107.5 unit=psi
